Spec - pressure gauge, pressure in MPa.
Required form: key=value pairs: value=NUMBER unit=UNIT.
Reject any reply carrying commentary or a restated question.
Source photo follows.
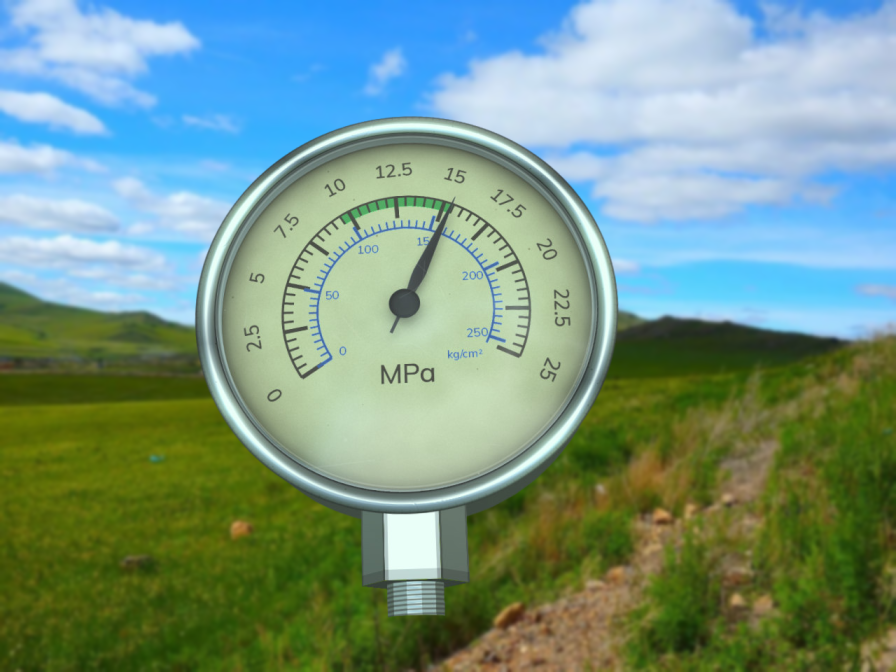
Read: value=15.5 unit=MPa
